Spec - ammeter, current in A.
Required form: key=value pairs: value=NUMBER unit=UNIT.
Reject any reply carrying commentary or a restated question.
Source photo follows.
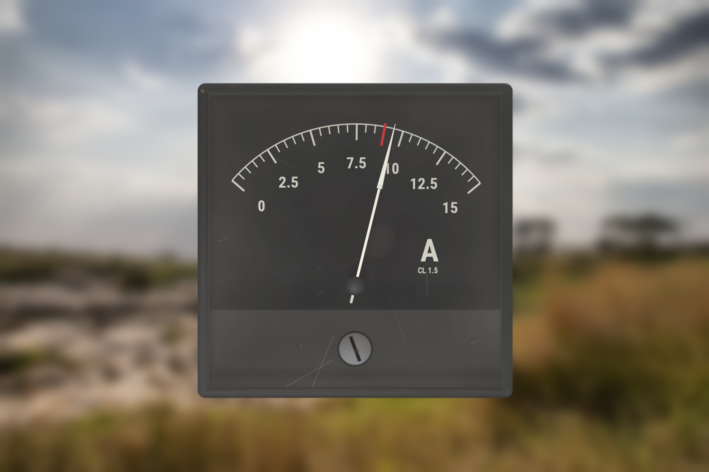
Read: value=9.5 unit=A
